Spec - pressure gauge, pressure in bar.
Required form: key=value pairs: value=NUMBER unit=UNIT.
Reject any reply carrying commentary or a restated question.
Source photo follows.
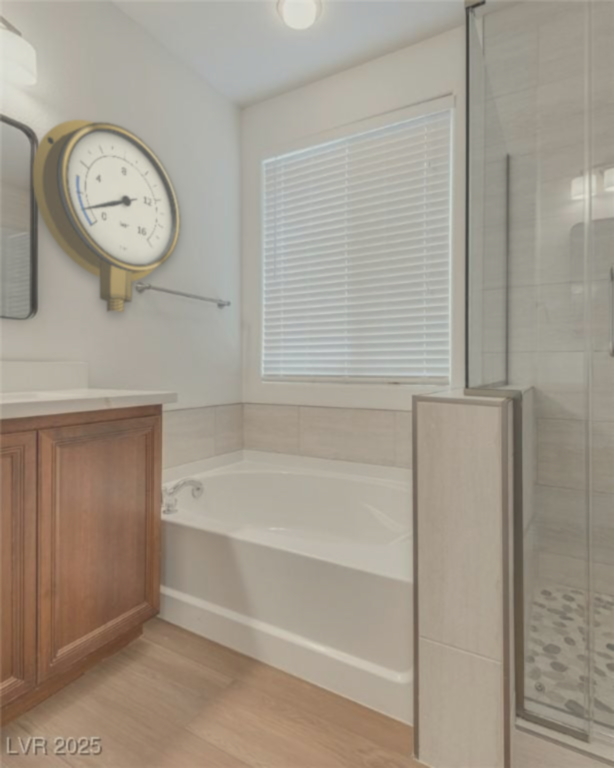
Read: value=1 unit=bar
